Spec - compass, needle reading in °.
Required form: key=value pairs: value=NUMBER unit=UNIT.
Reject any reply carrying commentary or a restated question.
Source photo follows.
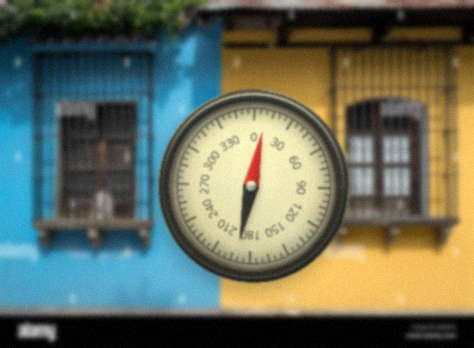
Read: value=10 unit=°
